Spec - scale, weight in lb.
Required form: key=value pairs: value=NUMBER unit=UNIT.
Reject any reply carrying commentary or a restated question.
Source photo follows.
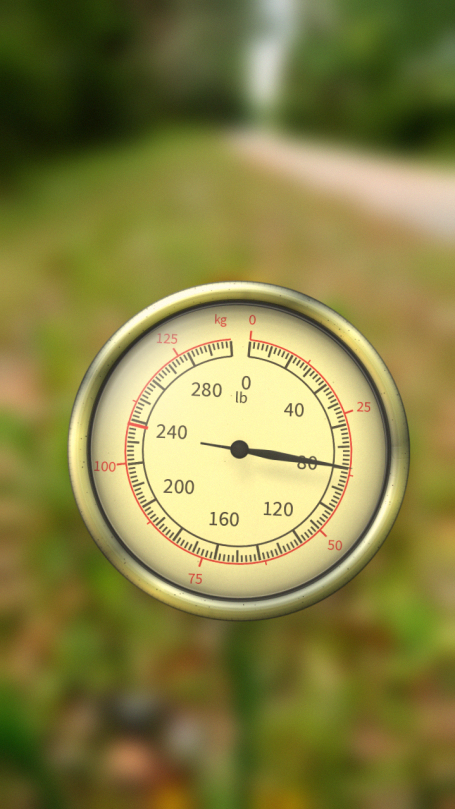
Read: value=80 unit=lb
